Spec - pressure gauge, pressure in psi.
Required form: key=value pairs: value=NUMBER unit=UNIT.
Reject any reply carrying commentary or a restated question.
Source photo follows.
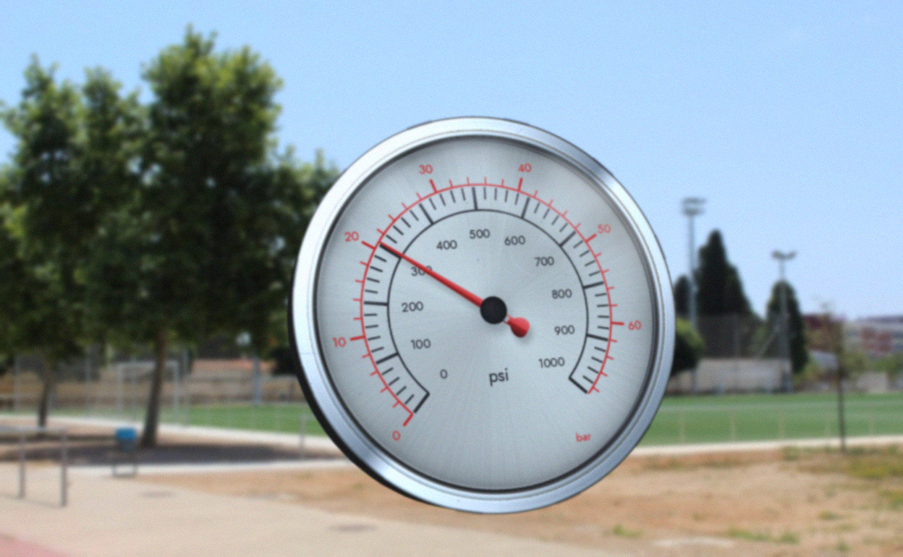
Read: value=300 unit=psi
